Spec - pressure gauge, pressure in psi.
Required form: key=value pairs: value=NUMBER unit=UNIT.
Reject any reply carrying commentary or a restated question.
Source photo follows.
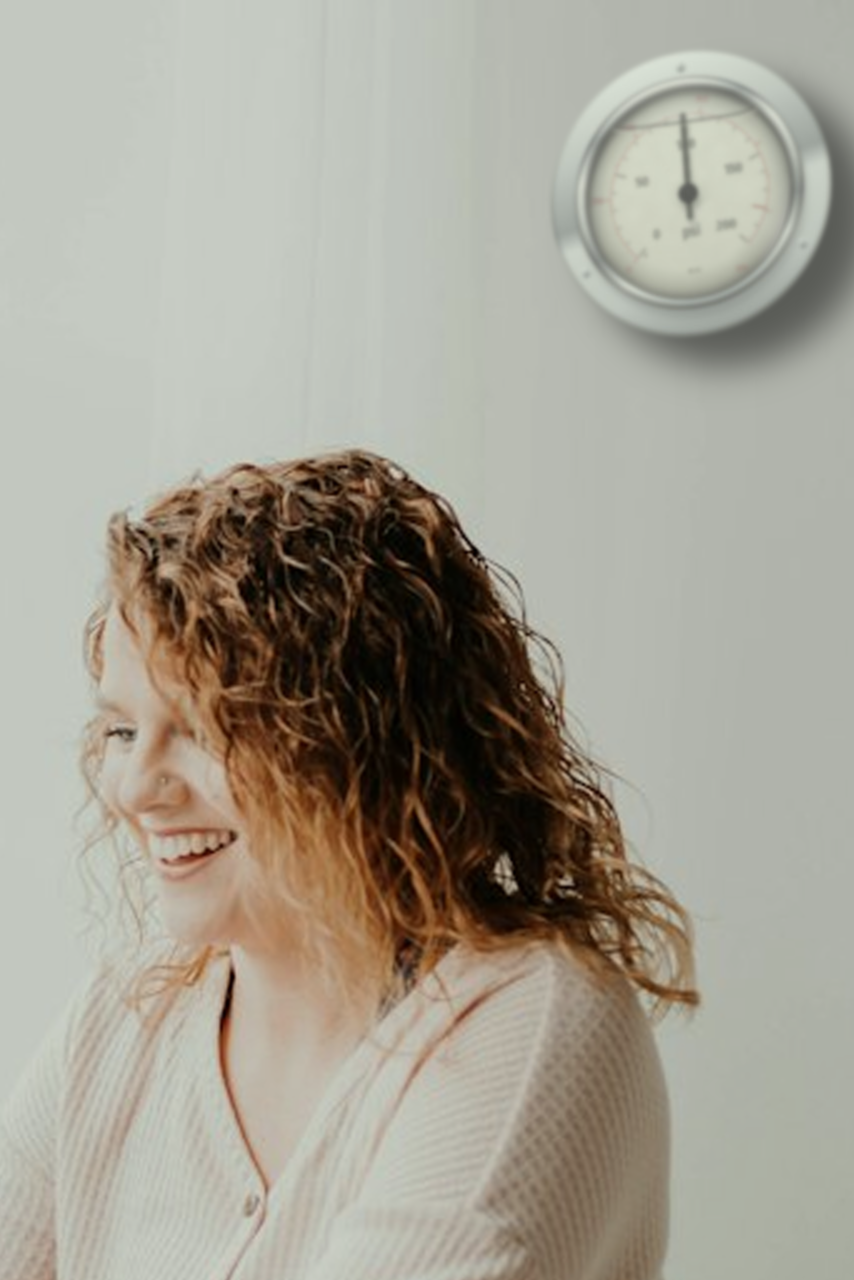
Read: value=100 unit=psi
